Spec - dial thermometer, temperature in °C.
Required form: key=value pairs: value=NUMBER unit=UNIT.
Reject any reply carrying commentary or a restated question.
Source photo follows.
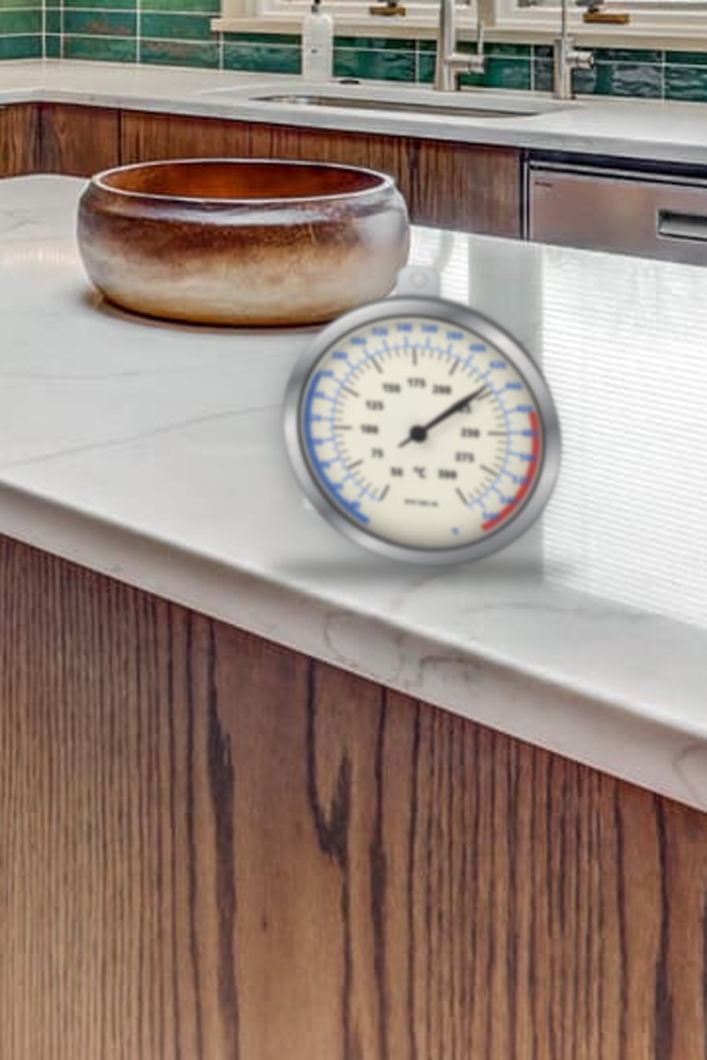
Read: value=220 unit=°C
